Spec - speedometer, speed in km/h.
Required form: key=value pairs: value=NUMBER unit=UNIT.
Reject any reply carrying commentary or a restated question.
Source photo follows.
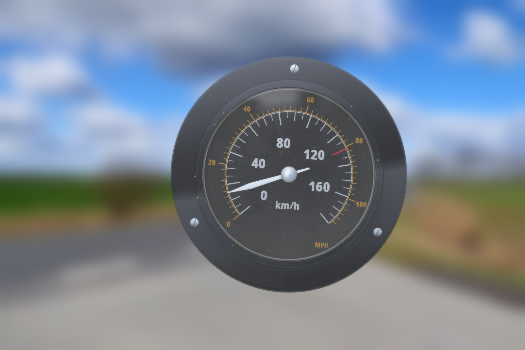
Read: value=15 unit=km/h
